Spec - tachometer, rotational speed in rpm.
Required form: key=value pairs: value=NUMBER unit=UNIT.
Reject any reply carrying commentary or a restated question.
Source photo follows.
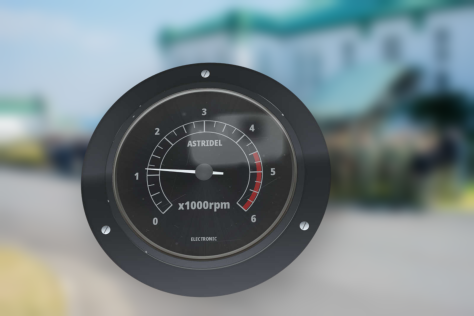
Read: value=1125 unit=rpm
